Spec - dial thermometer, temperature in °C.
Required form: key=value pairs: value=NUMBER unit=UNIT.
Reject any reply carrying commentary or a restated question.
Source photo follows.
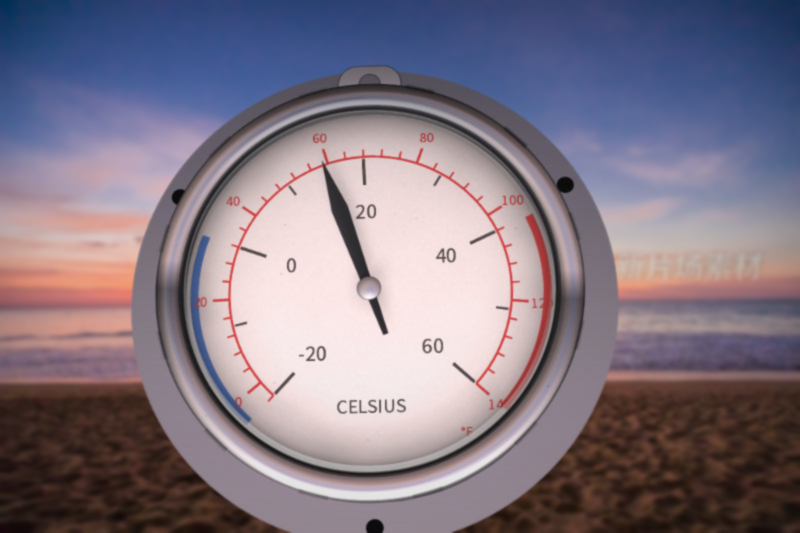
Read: value=15 unit=°C
